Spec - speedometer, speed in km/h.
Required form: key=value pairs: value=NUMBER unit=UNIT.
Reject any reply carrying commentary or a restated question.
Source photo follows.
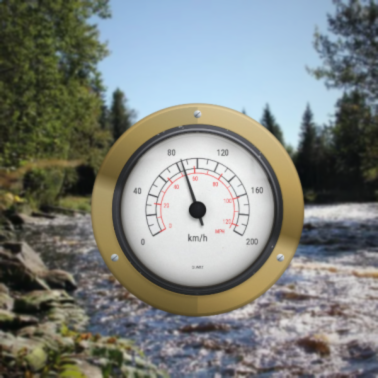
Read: value=85 unit=km/h
